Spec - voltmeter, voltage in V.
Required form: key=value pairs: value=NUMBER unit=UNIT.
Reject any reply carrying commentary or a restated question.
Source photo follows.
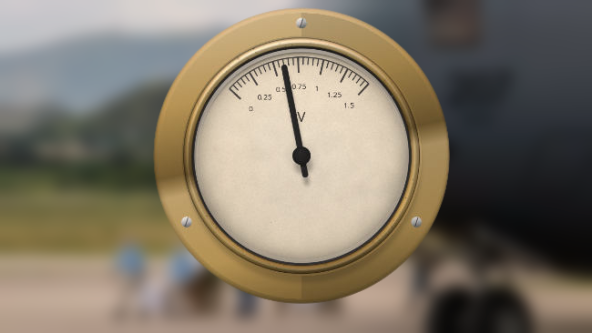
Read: value=0.6 unit=V
